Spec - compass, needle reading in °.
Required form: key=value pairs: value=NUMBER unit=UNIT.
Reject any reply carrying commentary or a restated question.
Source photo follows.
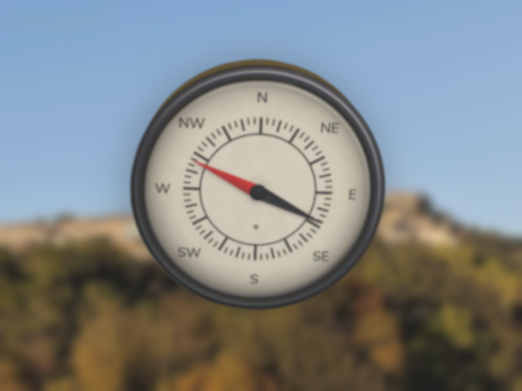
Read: value=295 unit=°
